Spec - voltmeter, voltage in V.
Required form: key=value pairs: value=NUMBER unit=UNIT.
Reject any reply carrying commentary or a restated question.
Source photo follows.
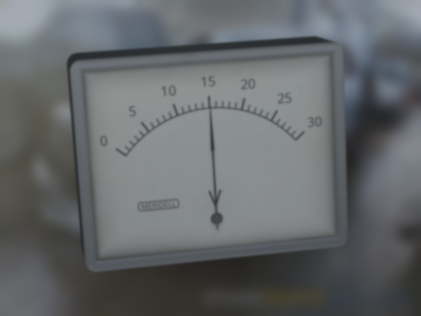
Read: value=15 unit=V
